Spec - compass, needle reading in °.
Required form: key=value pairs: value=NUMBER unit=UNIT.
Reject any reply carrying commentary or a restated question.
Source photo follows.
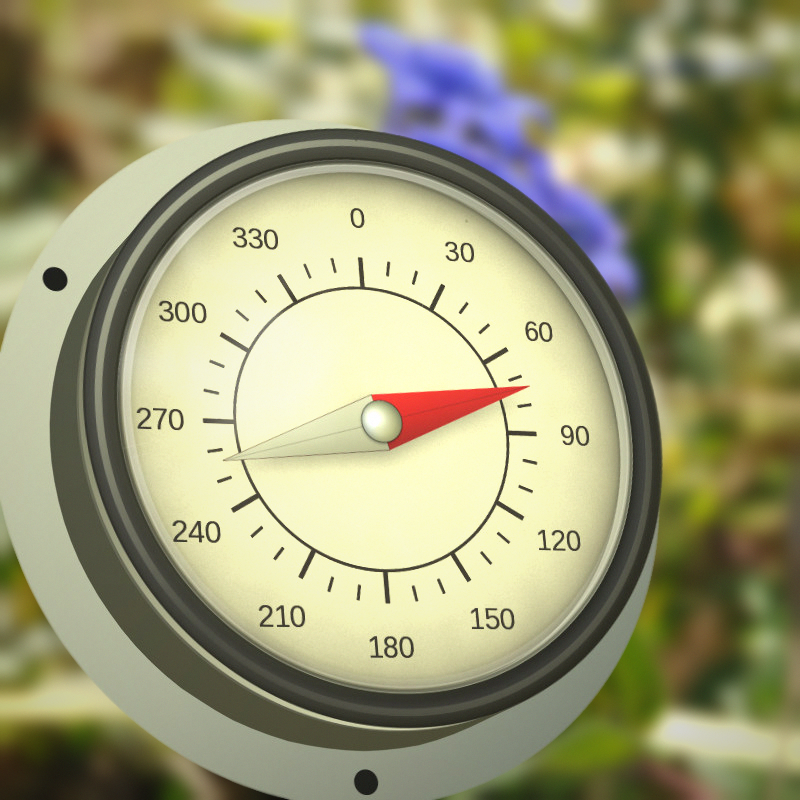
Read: value=75 unit=°
